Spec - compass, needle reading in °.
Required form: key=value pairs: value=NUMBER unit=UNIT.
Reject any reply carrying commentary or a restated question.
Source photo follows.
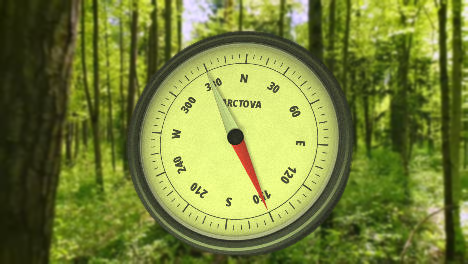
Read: value=150 unit=°
